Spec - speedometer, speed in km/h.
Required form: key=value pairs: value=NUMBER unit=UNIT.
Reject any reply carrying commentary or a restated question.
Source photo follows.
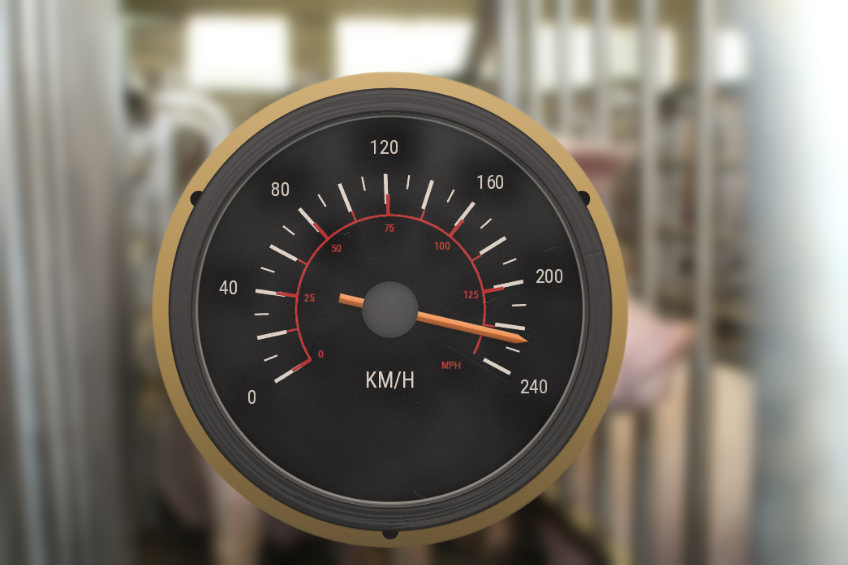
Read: value=225 unit=km/h
